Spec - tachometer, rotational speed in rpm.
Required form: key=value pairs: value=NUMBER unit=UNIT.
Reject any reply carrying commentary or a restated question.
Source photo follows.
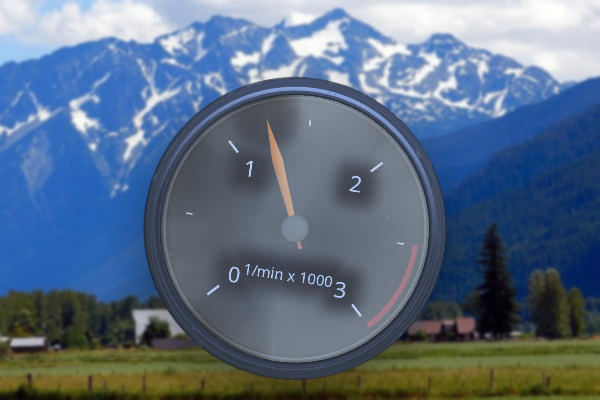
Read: value=1250 unit=rpm
